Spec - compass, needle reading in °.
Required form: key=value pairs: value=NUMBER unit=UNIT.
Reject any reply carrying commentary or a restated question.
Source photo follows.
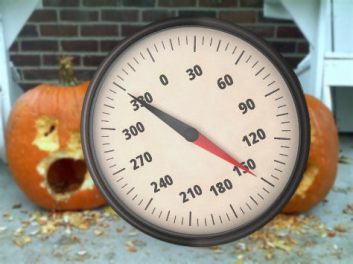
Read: value=150 unit=°
